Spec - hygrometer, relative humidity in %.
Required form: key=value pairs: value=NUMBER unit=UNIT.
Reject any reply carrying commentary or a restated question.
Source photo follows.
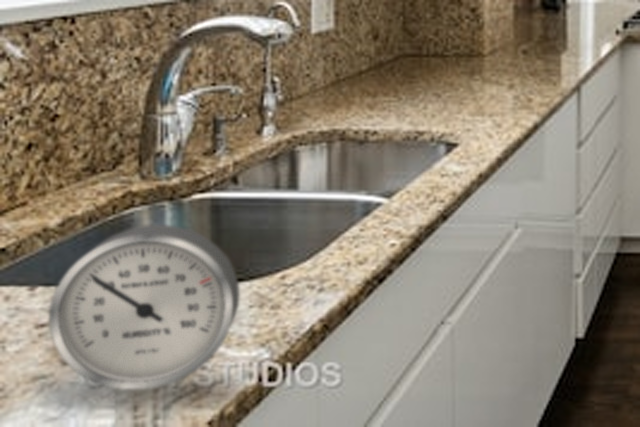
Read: value=30 unit=%
